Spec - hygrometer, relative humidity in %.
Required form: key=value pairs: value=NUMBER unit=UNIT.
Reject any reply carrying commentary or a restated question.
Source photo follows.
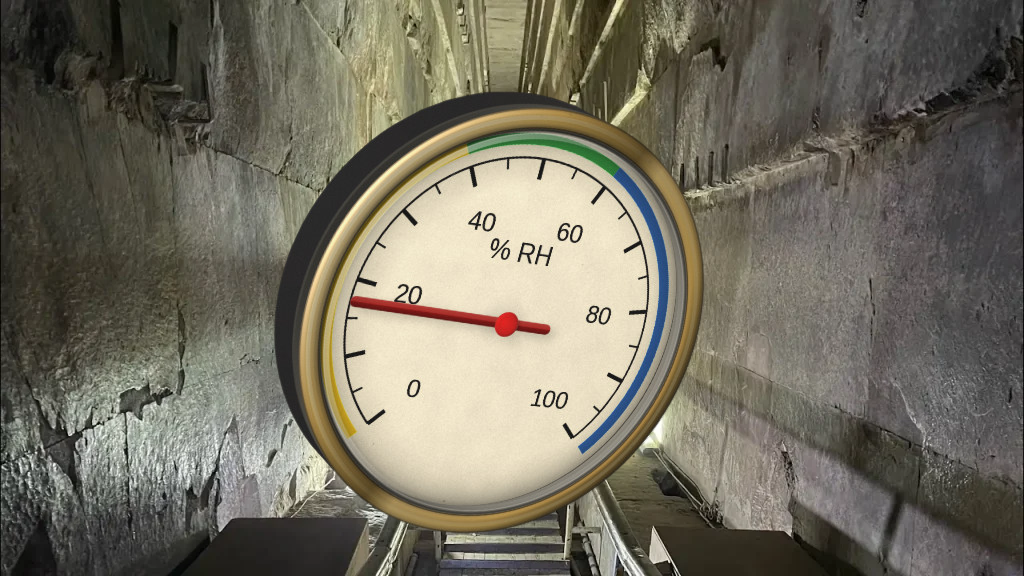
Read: value=17.5 unit=%
